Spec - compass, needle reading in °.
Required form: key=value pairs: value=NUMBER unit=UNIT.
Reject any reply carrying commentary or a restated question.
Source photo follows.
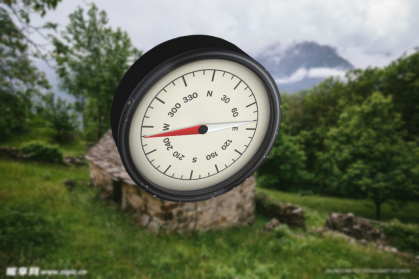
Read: value=260 unit=°
